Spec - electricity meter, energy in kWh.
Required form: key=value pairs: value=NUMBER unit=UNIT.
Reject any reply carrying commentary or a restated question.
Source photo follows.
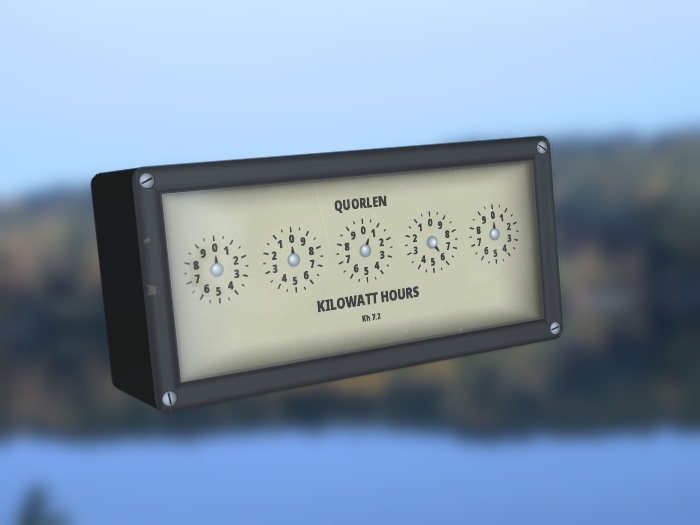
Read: value=60 unit=kWh
